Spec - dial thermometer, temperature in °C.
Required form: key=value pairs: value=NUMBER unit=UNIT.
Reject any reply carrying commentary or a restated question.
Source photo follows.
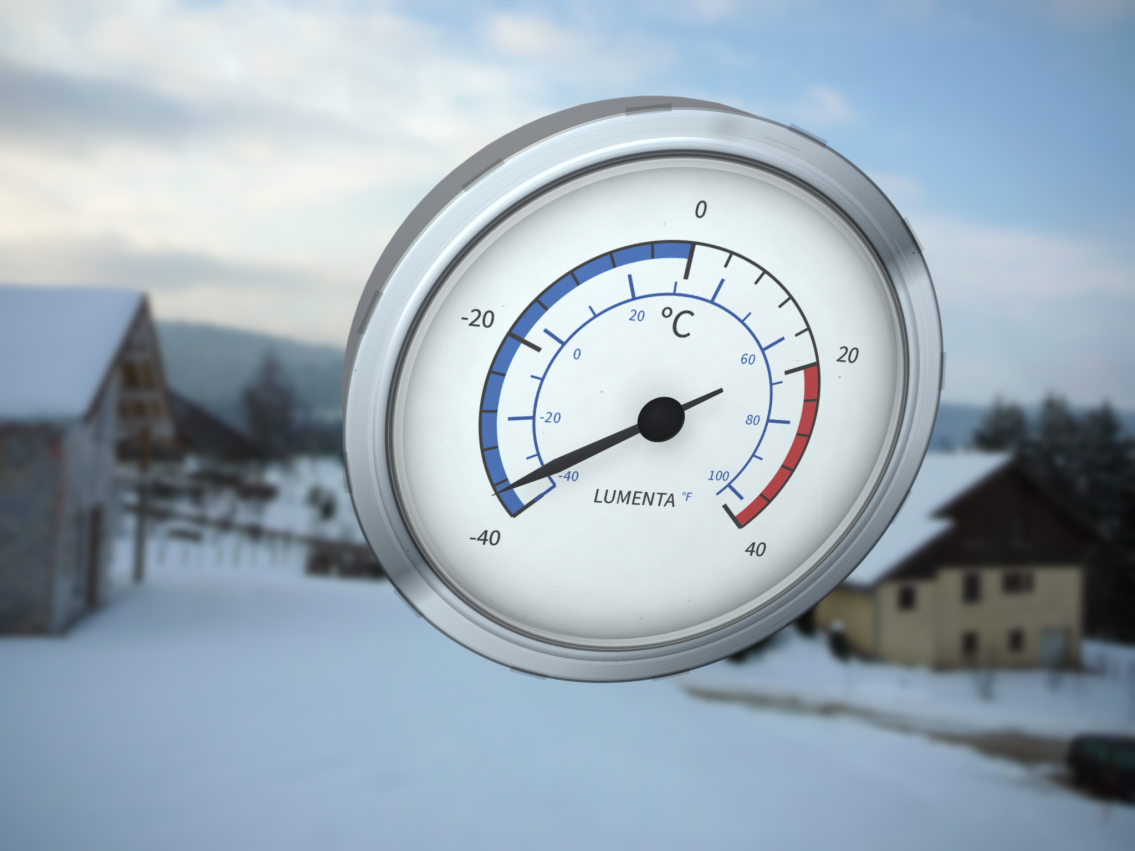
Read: value=-36 unit=°C
